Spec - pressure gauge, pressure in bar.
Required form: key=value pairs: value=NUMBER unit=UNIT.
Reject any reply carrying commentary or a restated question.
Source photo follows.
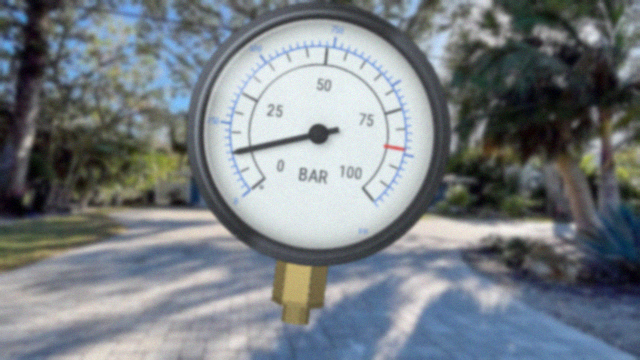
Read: value=10 unit=bar
